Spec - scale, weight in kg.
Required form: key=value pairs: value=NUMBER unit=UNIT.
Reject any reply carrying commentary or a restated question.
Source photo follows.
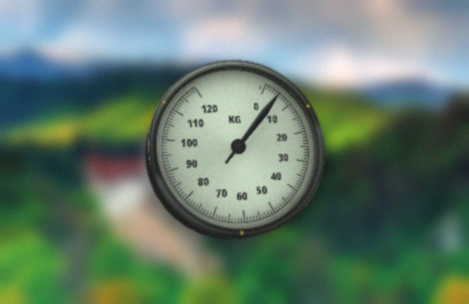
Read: value=5 unit=kg
